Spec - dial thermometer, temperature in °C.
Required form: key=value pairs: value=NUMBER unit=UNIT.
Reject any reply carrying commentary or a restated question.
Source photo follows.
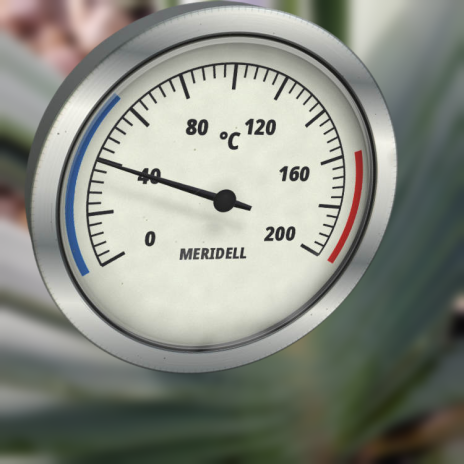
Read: value=40 unit=°C
